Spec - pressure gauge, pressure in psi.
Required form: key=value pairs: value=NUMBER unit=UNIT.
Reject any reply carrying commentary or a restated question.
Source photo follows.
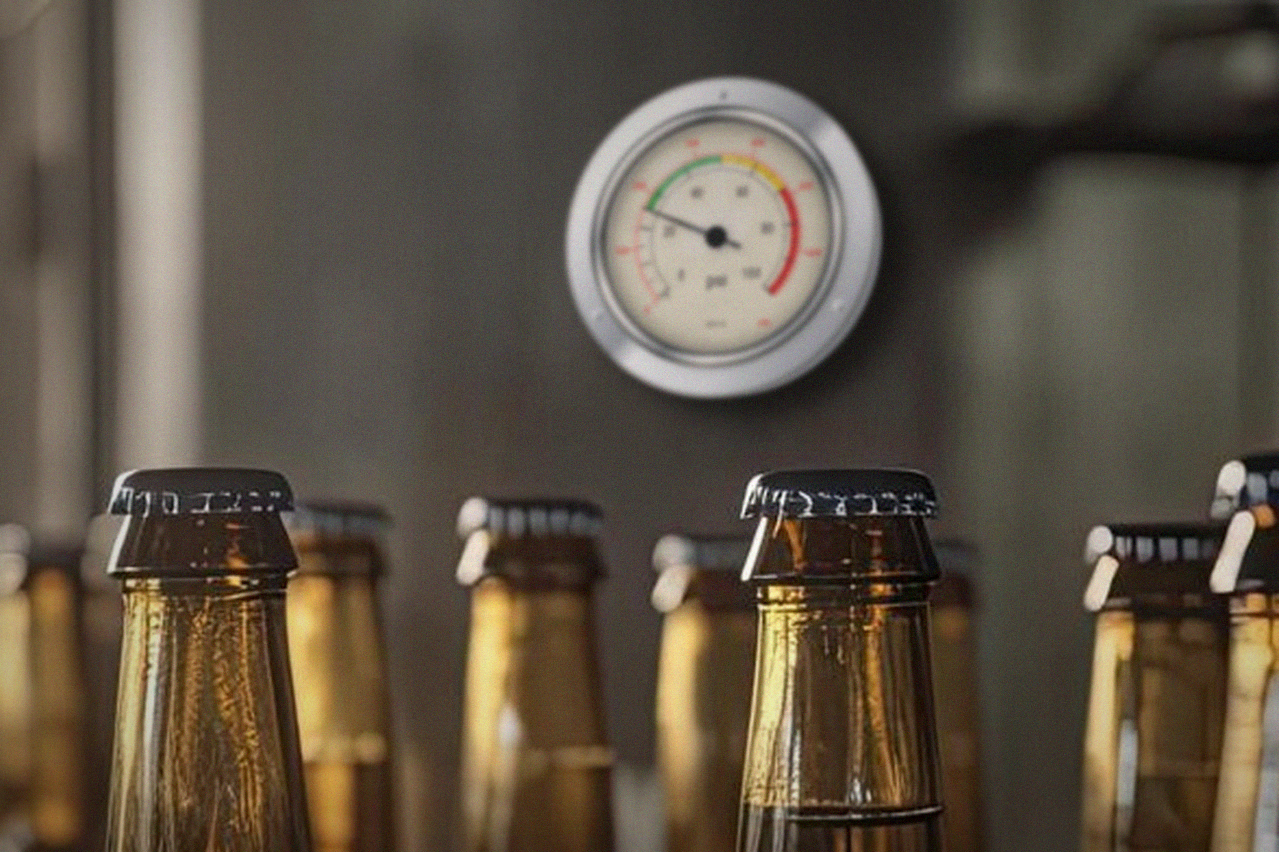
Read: value=25 unit=psi
